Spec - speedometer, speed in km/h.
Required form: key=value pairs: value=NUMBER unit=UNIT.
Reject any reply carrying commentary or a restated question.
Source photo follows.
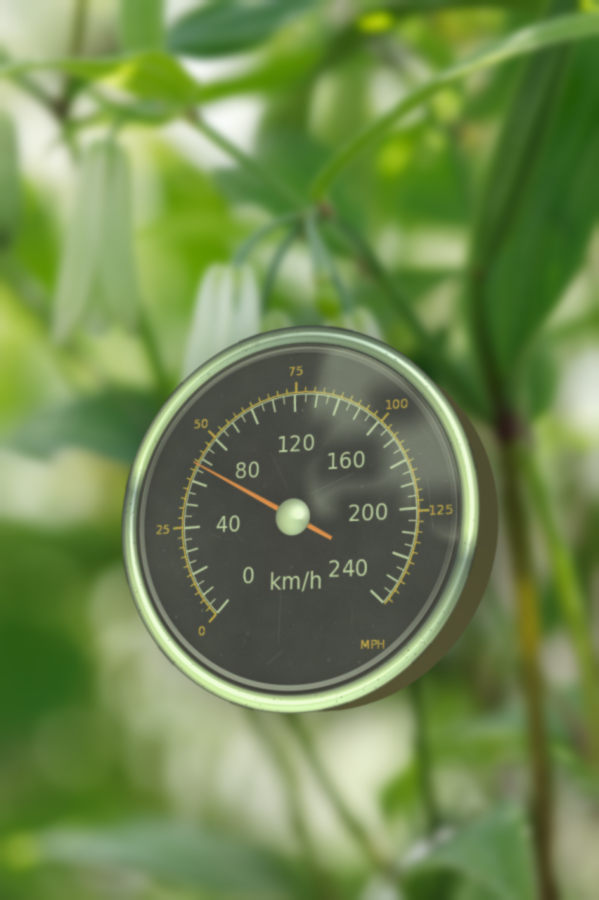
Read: value=67.5 unit=km/h
